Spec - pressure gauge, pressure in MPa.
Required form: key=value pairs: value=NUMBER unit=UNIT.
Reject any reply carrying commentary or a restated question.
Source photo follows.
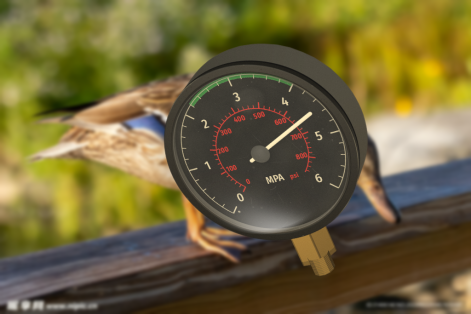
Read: value=4.5 unit=MPa
